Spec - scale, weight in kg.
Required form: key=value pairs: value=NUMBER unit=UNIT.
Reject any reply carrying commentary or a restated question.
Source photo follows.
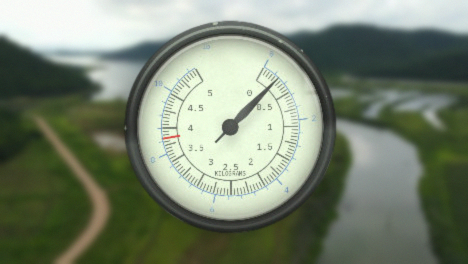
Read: value=0.25 unit=kg
